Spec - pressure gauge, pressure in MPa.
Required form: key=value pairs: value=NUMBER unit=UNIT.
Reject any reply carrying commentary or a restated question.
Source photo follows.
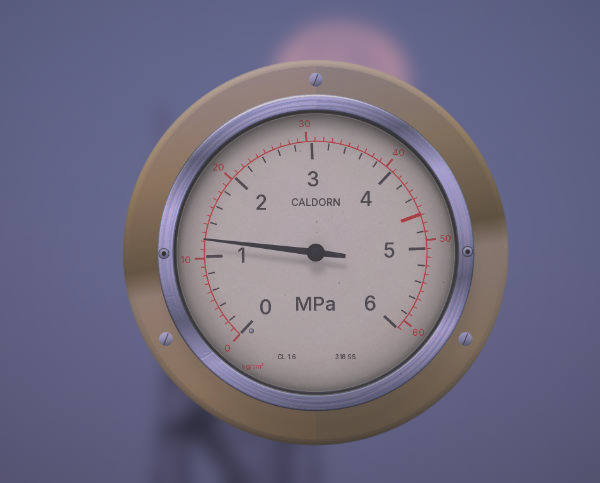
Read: value=1.2 unit=MPa
